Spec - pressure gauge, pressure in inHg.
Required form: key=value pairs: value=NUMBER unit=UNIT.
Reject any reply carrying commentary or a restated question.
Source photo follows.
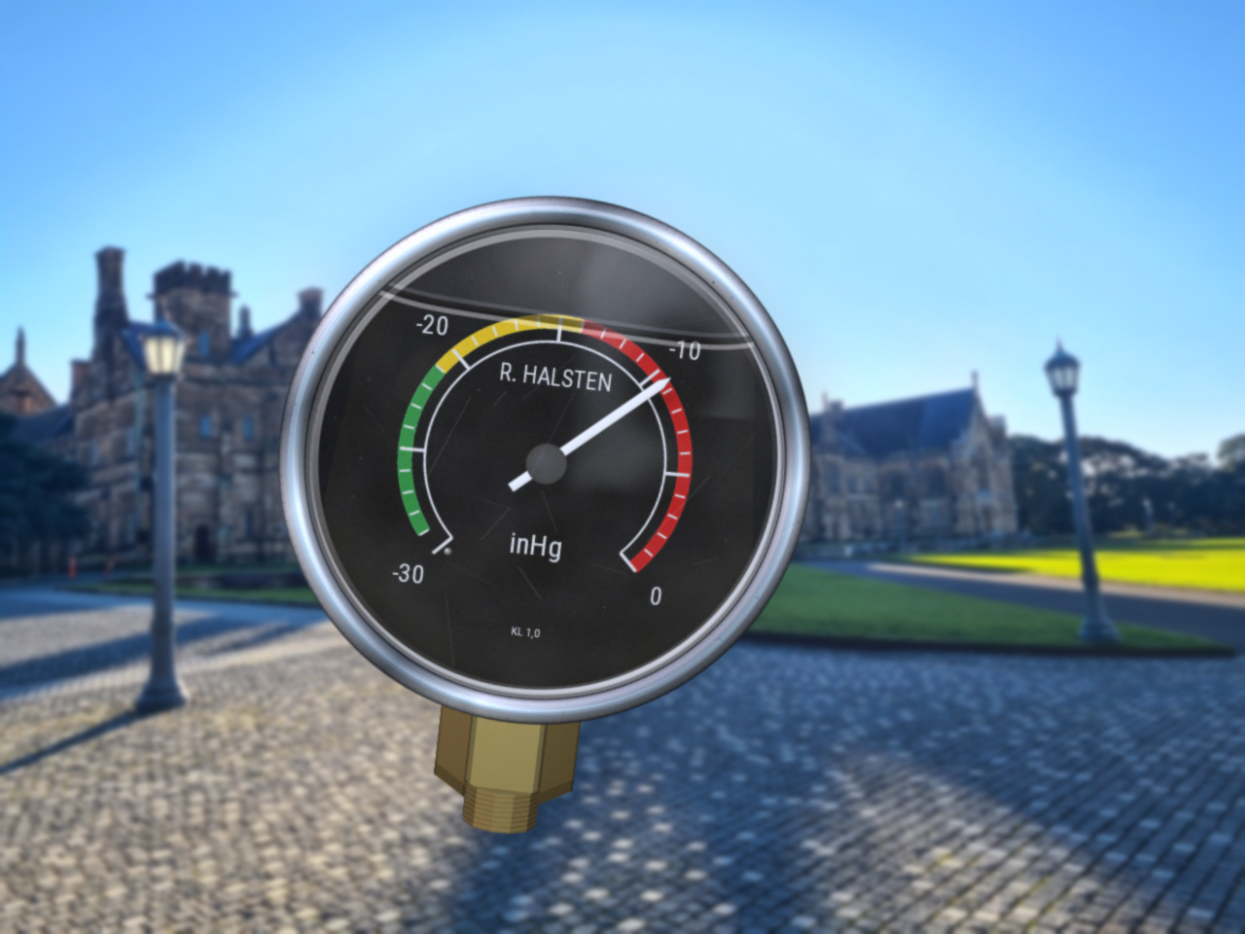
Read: value=-9.5 unit=inHg
